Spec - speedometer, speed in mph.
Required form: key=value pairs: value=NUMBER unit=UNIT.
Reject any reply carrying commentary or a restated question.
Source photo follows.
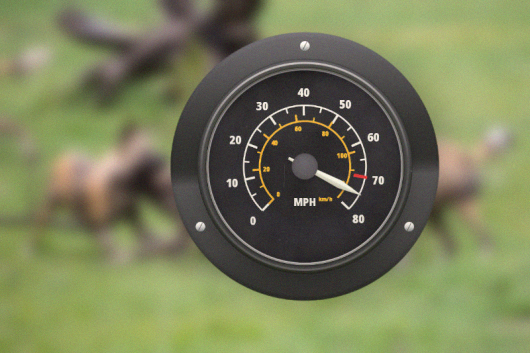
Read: value=75 unit=mph
